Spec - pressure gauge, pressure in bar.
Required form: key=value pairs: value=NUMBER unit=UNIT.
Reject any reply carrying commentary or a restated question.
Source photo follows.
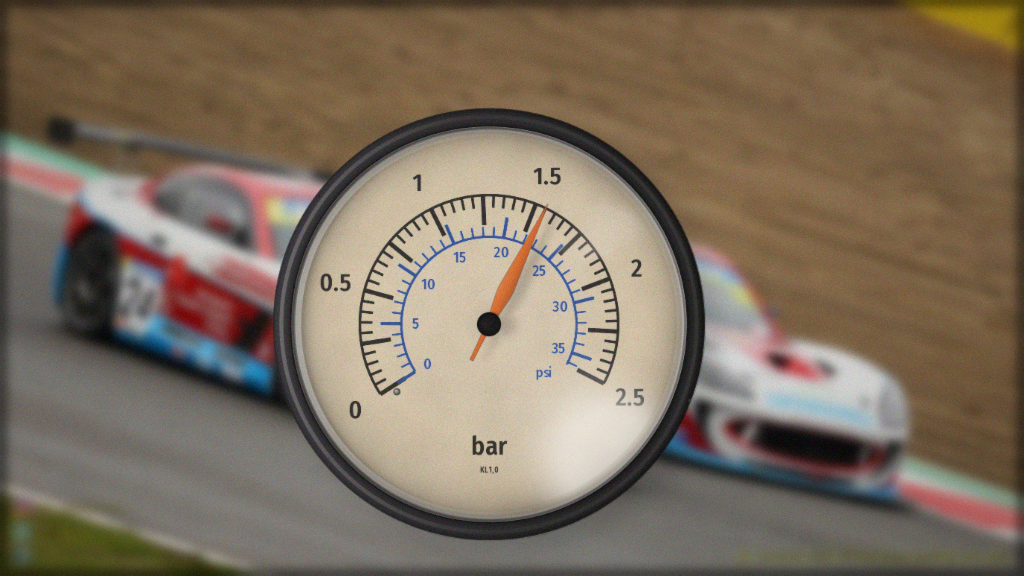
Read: value=1.55 unit=bar
